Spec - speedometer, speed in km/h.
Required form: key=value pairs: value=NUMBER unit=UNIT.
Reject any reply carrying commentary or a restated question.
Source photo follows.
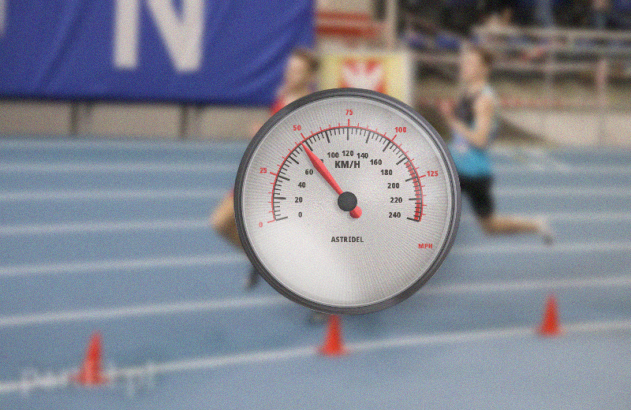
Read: value=76 unit=km/h
